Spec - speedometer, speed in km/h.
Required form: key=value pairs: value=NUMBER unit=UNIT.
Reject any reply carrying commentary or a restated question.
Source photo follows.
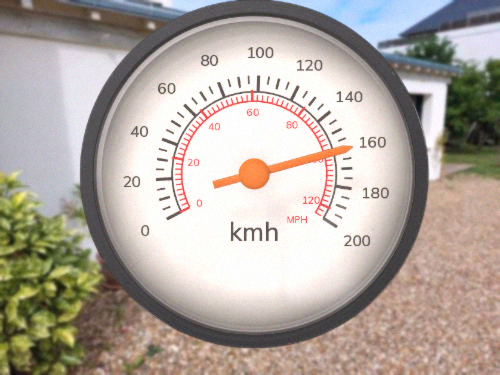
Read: value=160 unit=km/h
